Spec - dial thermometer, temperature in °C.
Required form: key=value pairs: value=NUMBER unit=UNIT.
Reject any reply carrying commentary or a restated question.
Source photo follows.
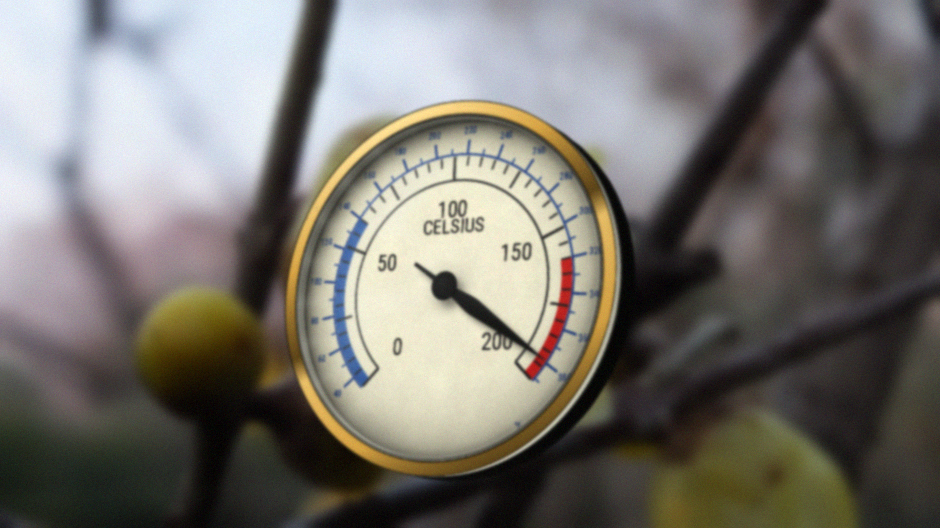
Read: value=192.5 unit=°C
